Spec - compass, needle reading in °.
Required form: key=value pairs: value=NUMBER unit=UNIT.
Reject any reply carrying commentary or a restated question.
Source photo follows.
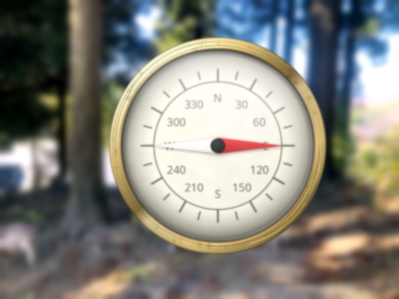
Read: value=90 unit=°
